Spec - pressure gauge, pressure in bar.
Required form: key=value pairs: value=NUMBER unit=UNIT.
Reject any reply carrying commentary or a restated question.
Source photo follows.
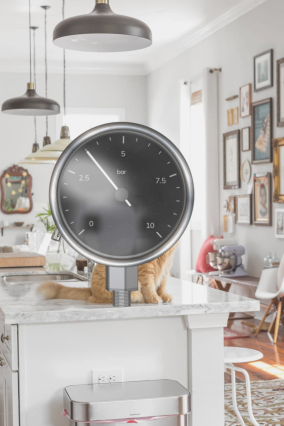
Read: value=3.5 unit=bar
